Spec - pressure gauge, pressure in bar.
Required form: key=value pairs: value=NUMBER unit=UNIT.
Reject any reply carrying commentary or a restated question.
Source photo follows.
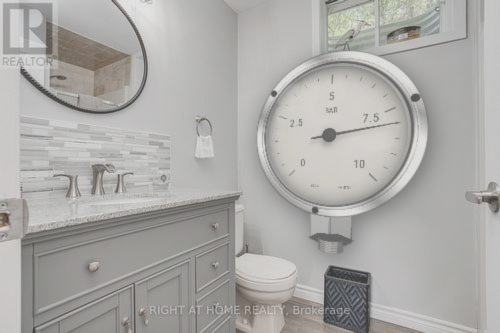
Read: value=8 unit=bar
